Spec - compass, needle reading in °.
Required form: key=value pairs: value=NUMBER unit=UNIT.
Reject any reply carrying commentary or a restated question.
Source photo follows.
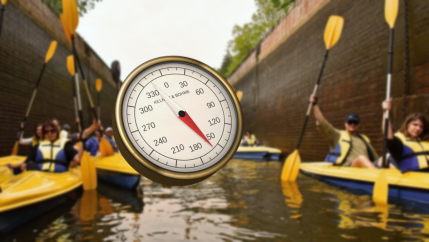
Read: value=160 unit=°
